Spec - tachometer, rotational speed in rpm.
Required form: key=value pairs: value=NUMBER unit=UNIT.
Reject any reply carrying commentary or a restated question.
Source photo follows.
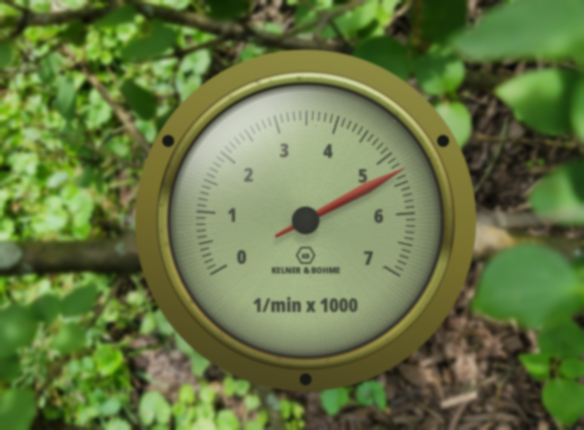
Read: value=5300 unit=rpm
